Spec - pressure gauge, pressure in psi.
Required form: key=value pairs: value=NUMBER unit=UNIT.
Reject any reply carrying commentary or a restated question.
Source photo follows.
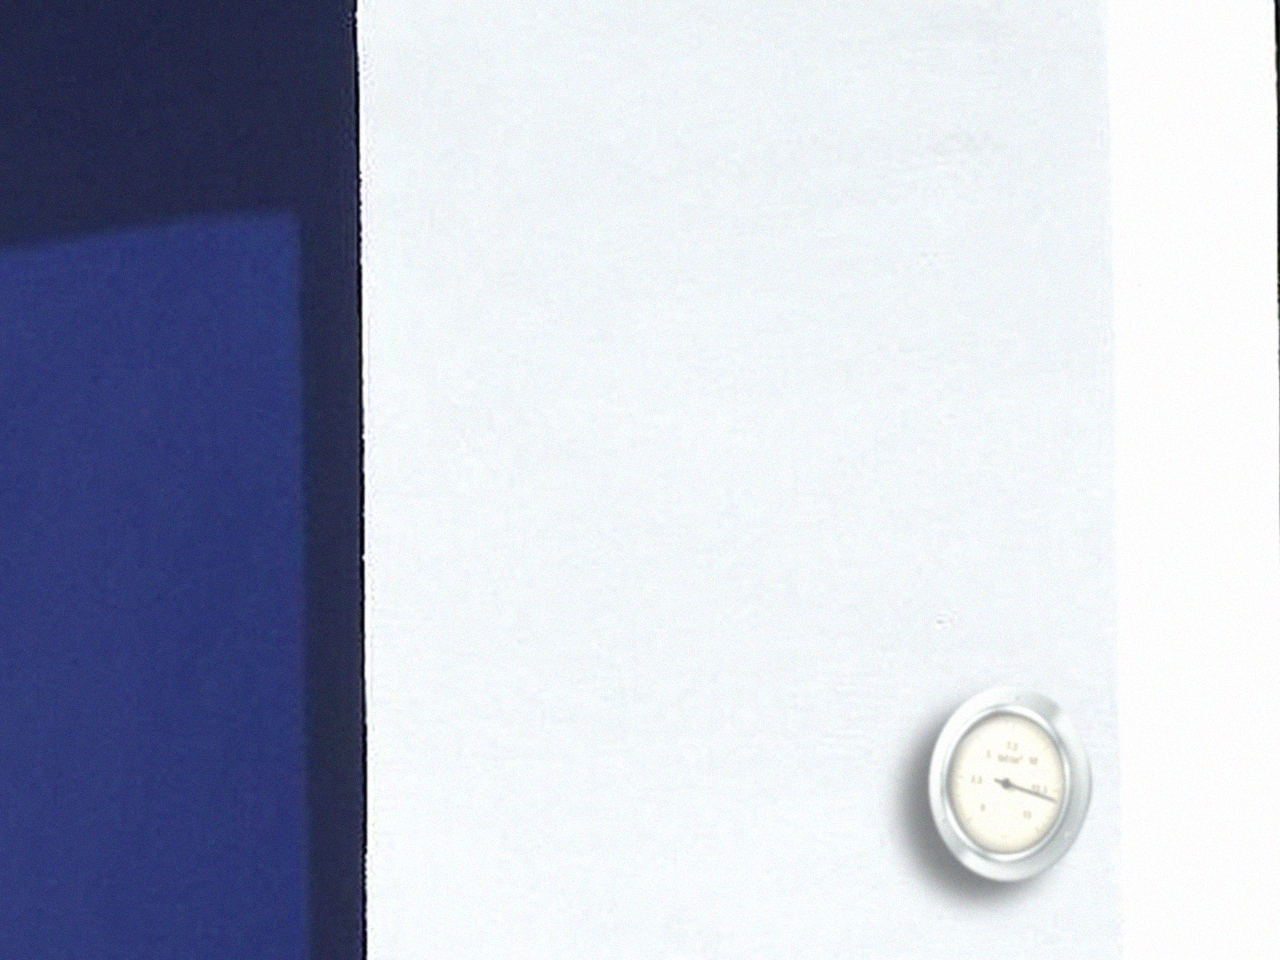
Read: value=13 unit=psi
